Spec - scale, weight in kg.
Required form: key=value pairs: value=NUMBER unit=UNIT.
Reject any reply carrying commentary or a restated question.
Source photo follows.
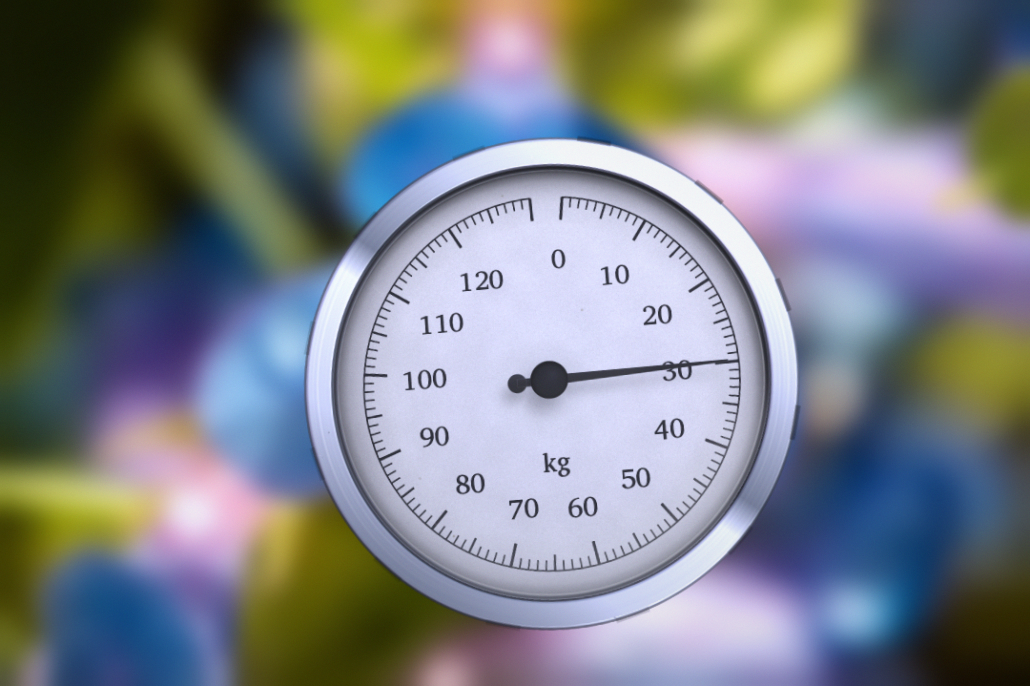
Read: value=30 unit=kg
